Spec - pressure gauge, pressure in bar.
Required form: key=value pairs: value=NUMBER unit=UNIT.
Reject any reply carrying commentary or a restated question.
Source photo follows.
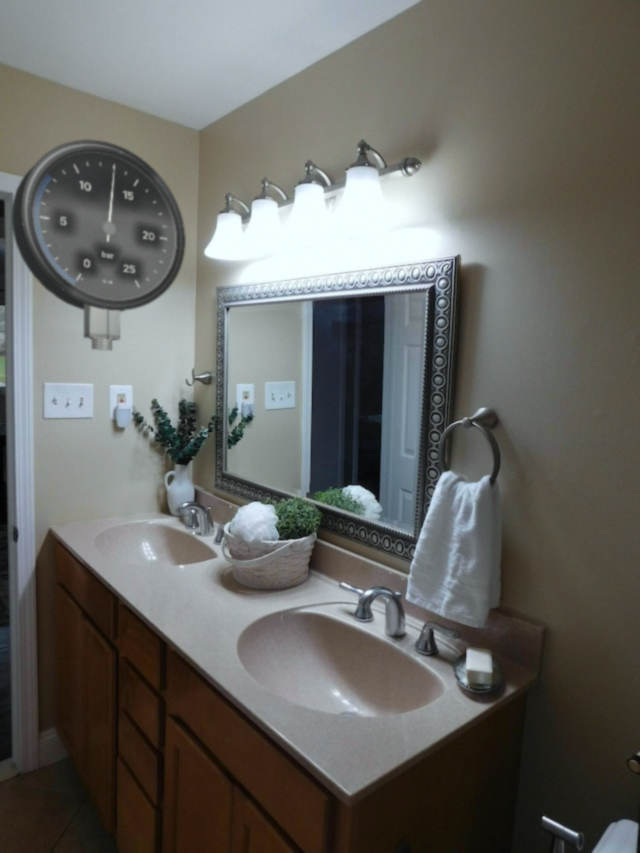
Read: value=13 unit=bar
